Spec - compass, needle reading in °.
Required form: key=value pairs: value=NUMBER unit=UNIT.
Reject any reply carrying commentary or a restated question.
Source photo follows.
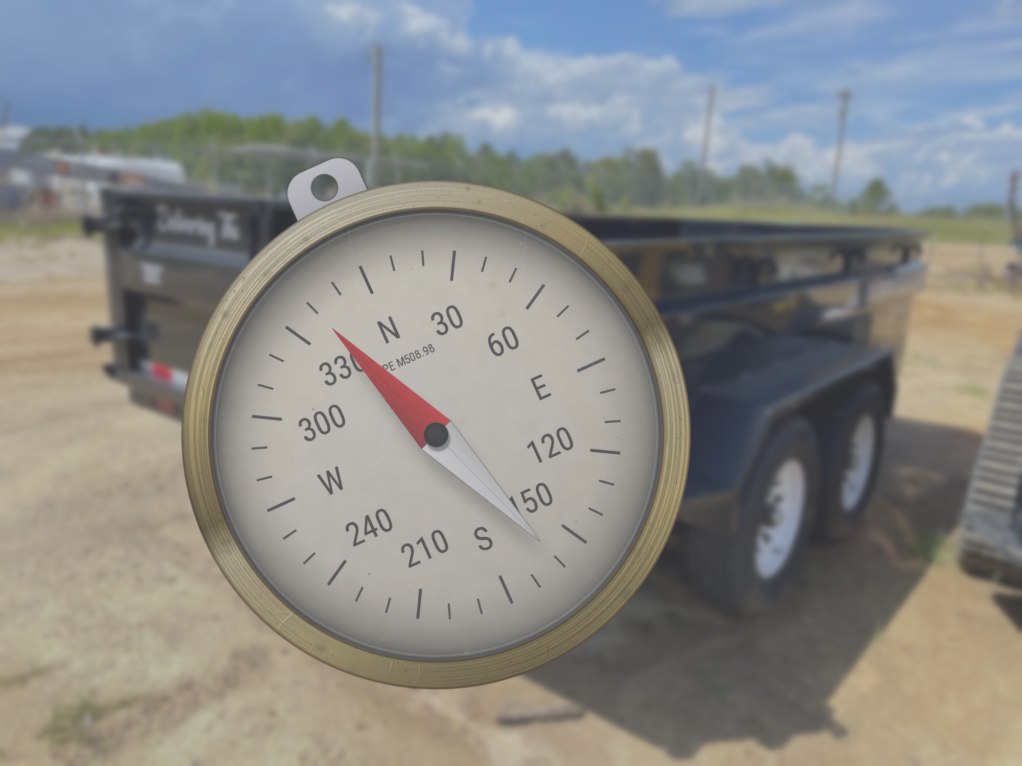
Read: value=340 unit=°
